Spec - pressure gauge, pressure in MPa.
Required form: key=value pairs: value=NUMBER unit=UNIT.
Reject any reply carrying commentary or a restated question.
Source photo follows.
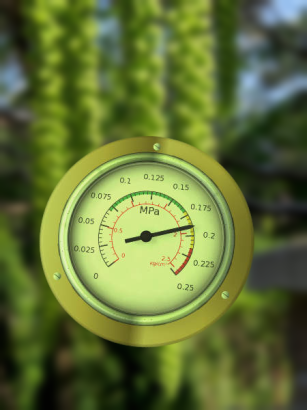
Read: value=0.19 unit=MPa
